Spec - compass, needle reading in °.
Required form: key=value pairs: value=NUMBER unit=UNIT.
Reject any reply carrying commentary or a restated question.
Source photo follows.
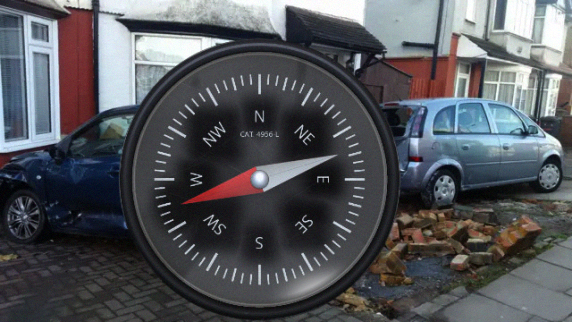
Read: value=252.5 unit=°
